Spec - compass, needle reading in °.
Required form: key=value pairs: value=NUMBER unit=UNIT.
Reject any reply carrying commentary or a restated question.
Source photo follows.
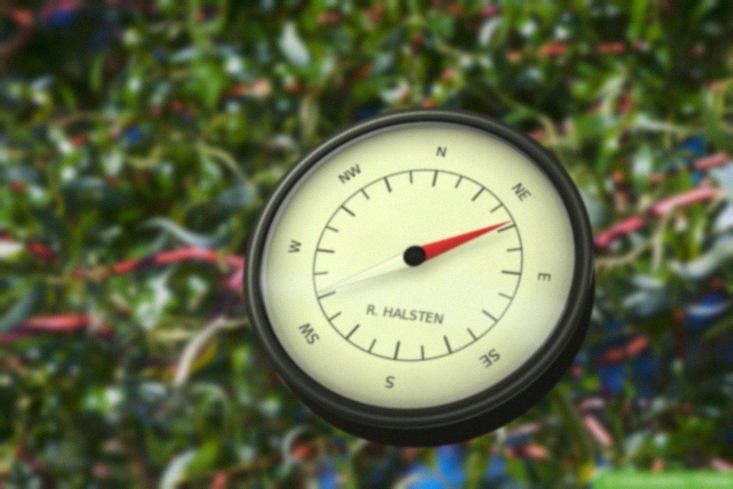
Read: value=60 unit=°
